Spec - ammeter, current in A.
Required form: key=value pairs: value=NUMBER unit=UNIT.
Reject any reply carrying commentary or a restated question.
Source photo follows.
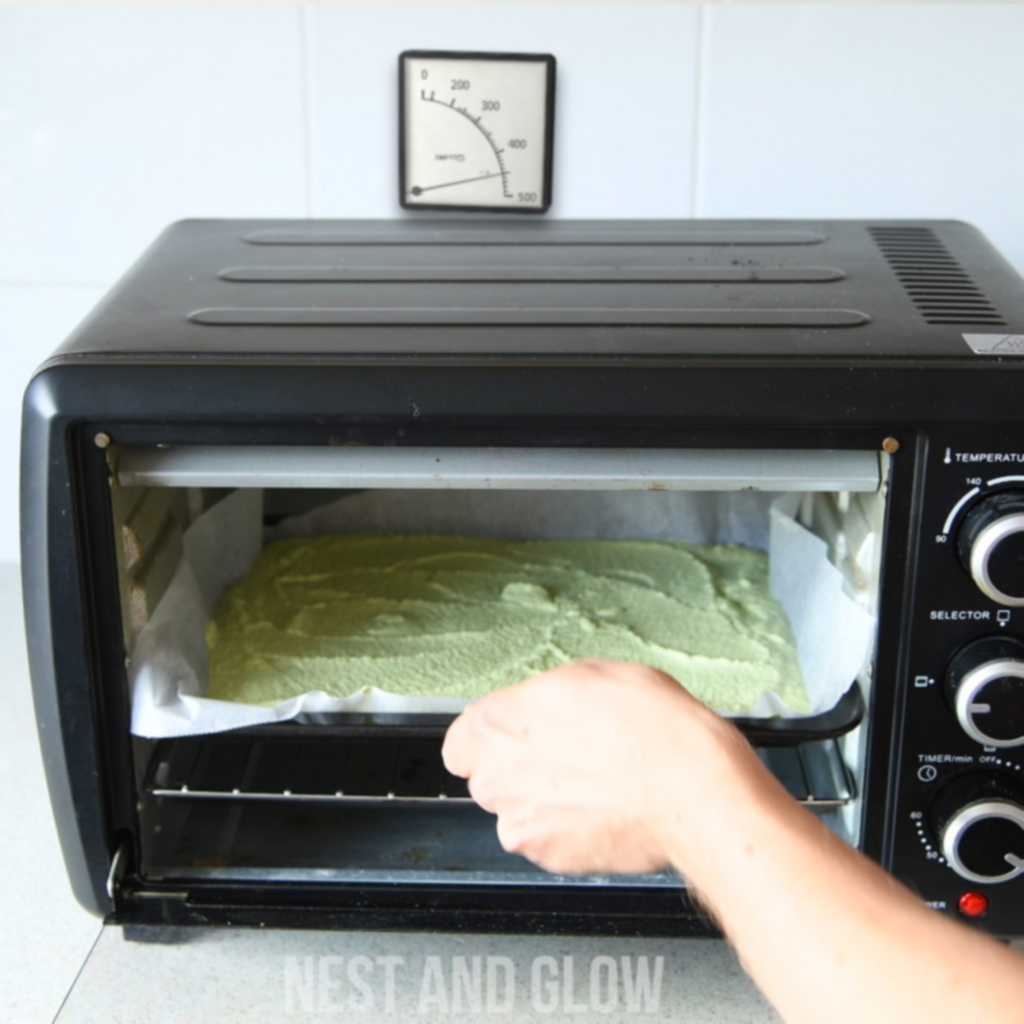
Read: value=450 unit=A
